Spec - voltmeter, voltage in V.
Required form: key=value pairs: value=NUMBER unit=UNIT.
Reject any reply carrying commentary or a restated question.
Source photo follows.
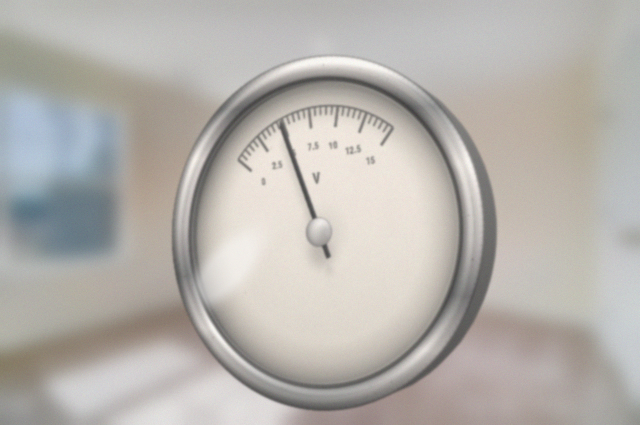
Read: value=5 unit=V
